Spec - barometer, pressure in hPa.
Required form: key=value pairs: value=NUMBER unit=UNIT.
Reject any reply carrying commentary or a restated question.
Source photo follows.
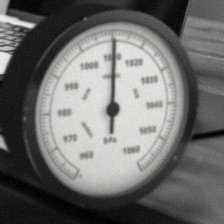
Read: value=1010 unit=hPa
